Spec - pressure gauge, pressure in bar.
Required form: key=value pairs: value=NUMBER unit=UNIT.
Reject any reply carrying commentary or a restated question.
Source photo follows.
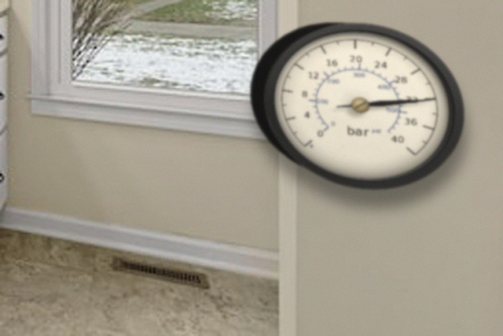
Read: value=32 unit=bar
